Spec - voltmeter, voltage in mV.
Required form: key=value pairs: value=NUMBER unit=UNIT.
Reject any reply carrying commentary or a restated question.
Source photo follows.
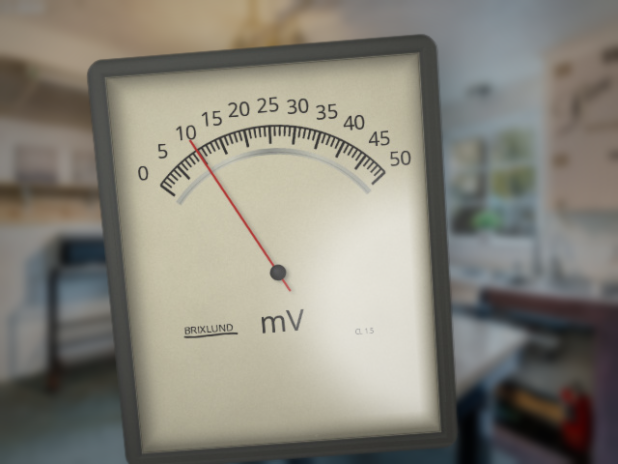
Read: value=10 unit=mV
